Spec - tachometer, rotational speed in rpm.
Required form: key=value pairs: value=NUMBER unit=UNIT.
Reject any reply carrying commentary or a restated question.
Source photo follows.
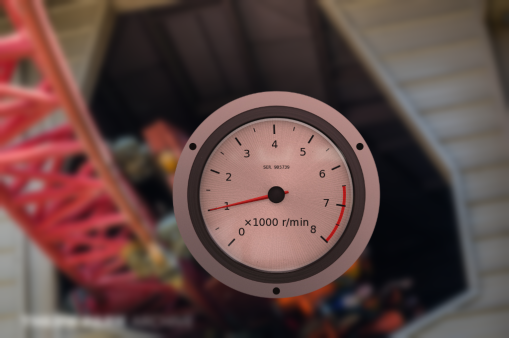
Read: value=1000 unit=rpm
